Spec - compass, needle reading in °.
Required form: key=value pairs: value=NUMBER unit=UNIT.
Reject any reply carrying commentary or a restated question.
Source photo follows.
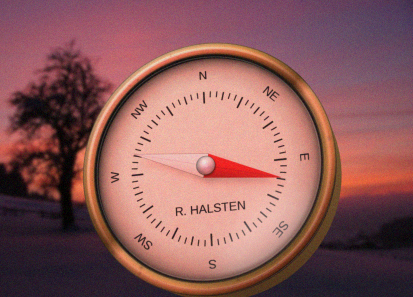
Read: value=105 unit=°
